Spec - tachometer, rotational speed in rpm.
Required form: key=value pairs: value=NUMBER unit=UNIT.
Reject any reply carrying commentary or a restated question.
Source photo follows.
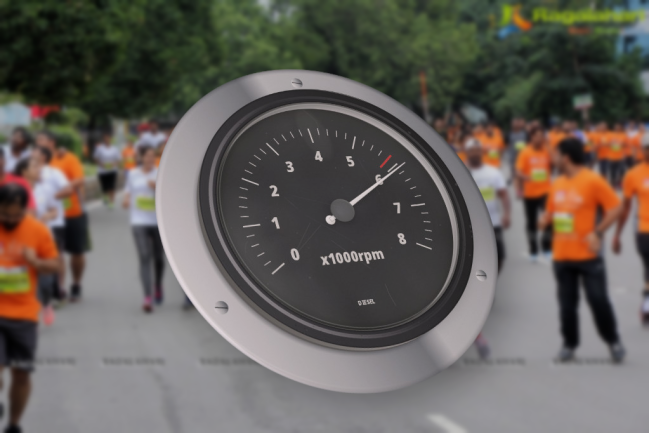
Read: value=6100 unit=rpm
